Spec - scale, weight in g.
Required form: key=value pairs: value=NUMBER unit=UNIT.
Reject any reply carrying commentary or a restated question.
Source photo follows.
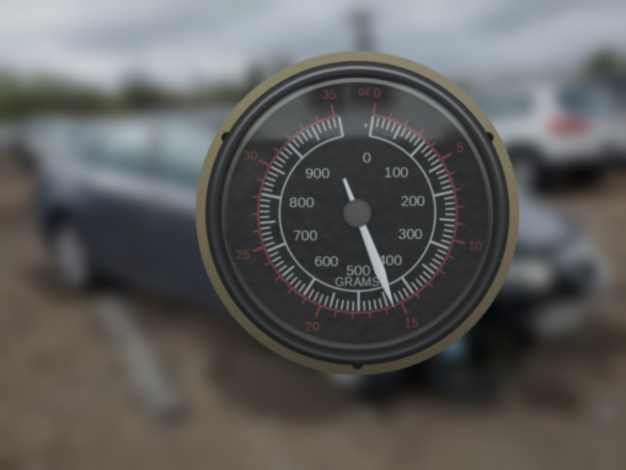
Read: value=440 unit=g
